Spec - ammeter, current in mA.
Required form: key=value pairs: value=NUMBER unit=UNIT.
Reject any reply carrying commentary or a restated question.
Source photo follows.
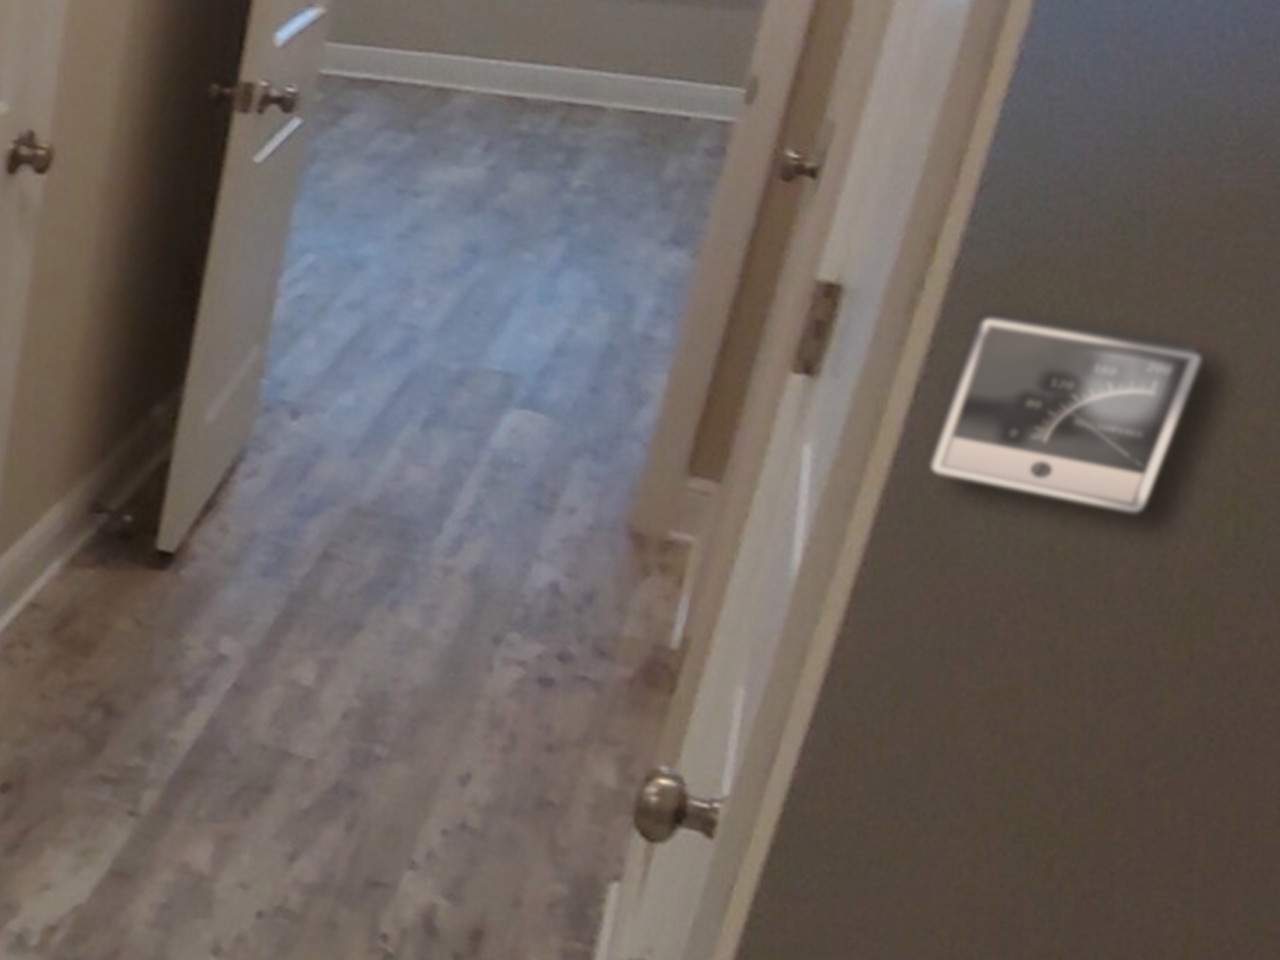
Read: value=100 unit=mA
